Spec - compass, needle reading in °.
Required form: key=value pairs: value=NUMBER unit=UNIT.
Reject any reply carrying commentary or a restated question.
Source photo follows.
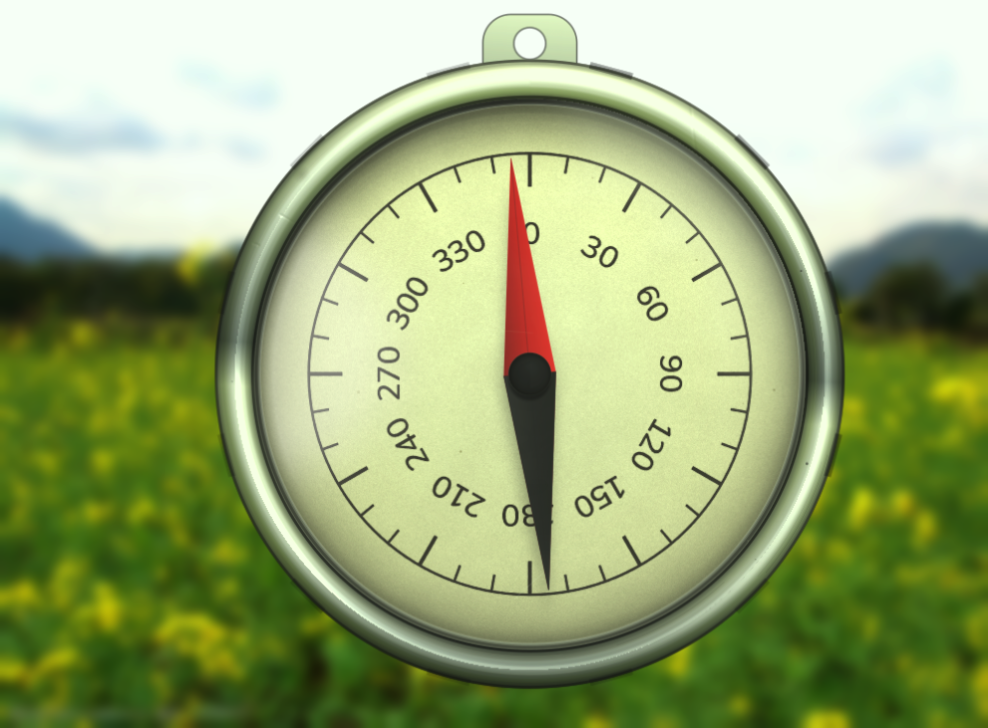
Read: value=355 unit=°
